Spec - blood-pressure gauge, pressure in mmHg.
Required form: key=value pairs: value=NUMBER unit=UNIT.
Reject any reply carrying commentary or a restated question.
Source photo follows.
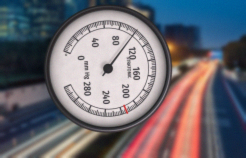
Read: value=100 unit=mmHg
